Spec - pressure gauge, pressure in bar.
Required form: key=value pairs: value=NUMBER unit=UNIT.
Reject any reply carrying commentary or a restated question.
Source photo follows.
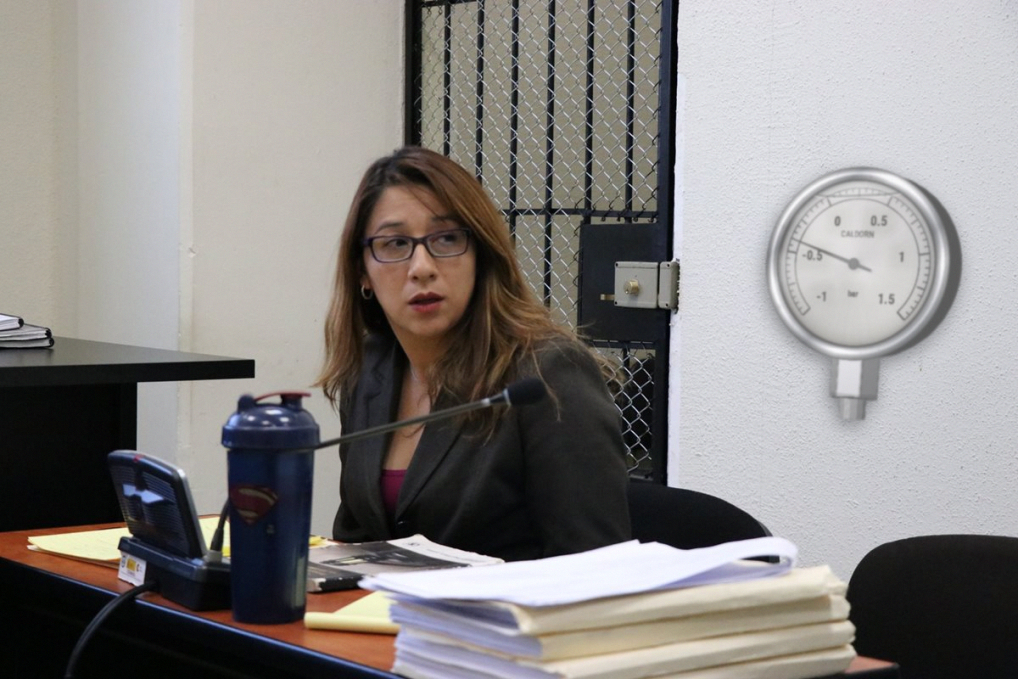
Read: value=-0.4 unit=bar
